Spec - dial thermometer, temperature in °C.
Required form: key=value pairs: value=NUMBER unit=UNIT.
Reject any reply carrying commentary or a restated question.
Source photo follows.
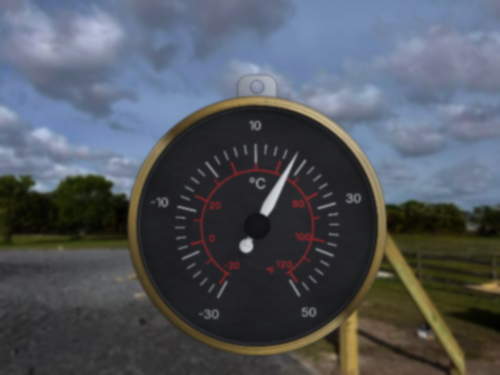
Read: value=18 unit=°C
